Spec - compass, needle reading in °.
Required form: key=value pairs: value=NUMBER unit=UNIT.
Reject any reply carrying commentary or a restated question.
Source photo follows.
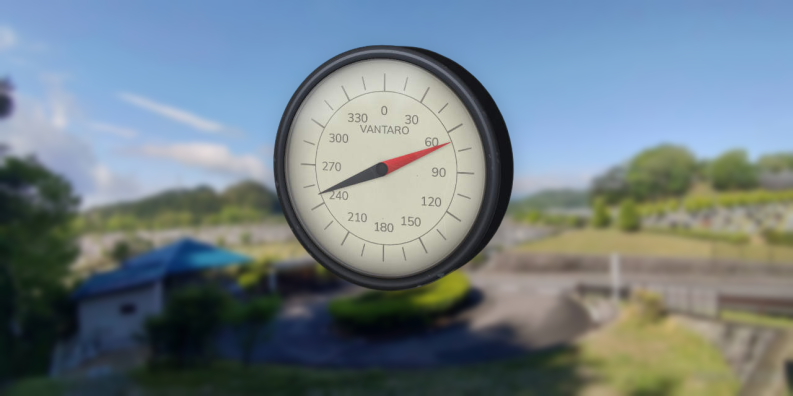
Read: value=67.5 unit=°
